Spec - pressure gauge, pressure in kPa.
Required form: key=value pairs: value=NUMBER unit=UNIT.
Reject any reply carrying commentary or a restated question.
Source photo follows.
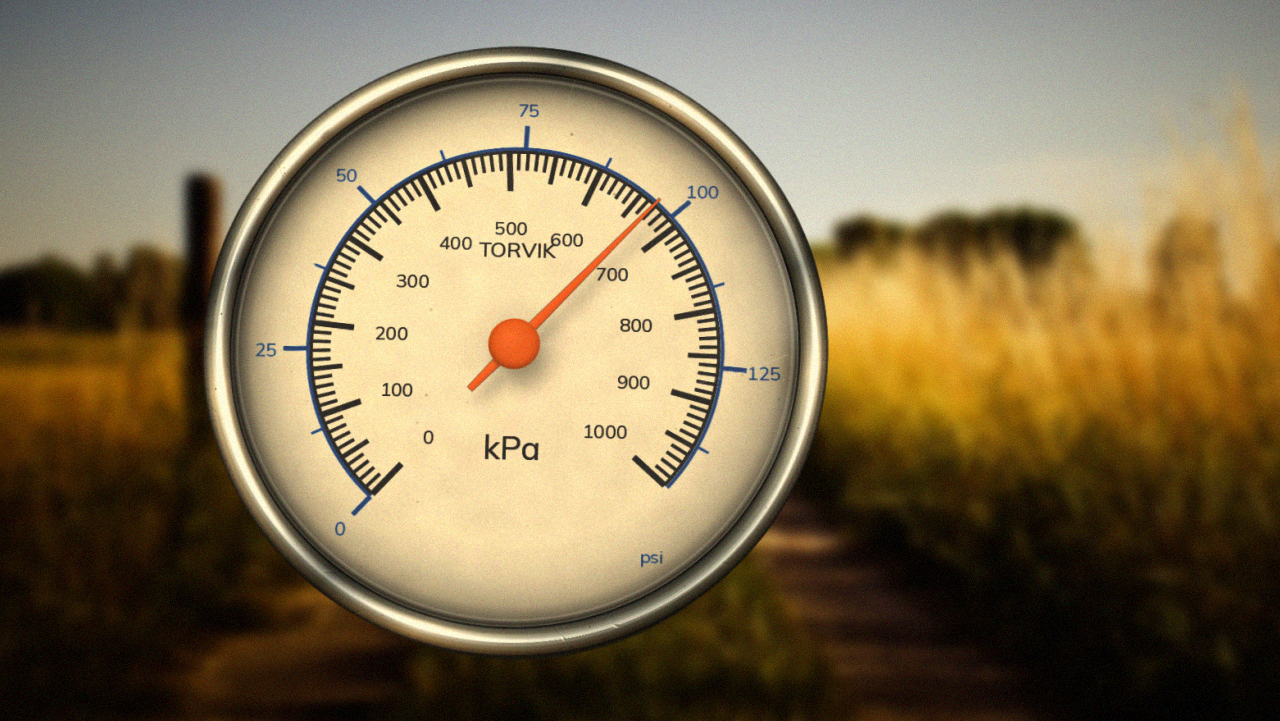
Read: value=670 unit=kPa
